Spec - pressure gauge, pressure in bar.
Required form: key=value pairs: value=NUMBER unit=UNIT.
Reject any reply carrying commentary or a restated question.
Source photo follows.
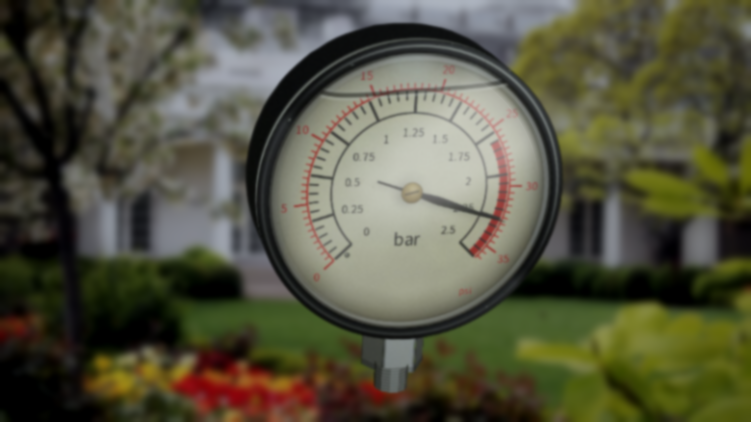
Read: value=2.25 unit=bar
